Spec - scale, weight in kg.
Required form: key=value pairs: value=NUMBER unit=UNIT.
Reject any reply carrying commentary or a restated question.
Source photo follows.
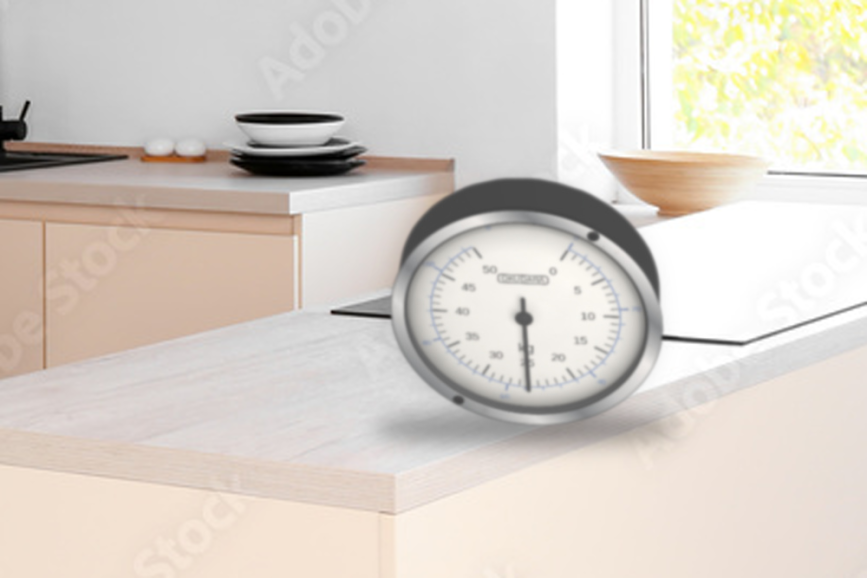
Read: value=25 unit=kg
